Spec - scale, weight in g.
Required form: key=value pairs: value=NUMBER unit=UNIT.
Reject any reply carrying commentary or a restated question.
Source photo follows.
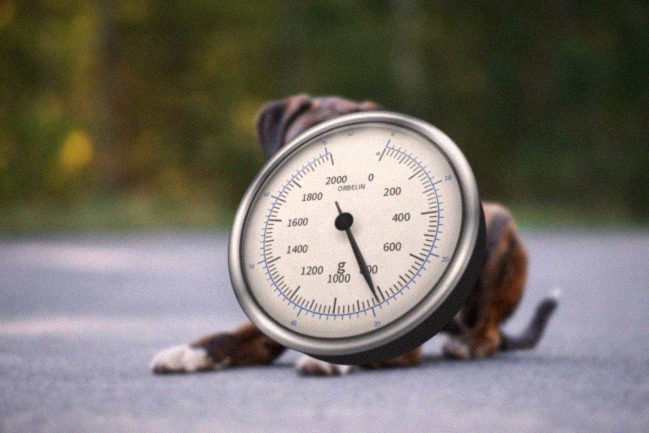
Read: value=820 unit=g
